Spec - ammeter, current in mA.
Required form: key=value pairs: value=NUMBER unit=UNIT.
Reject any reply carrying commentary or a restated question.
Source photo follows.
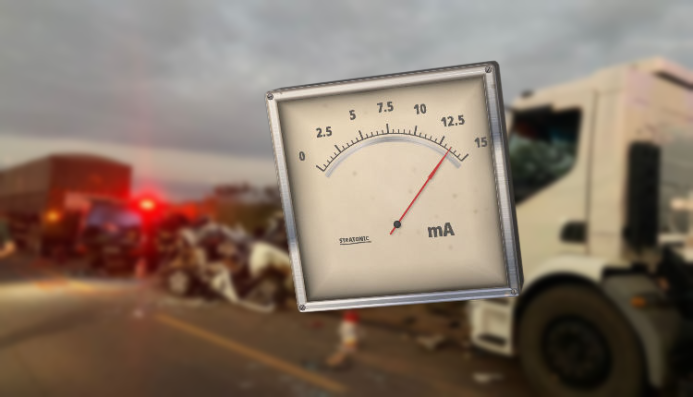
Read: value=13.5 unit=mA
